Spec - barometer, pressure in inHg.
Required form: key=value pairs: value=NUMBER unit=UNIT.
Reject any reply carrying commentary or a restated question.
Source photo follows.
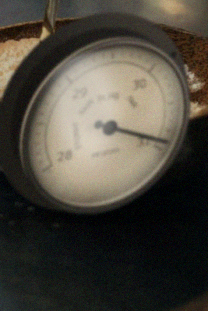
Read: value=30.9 unit=inHg
